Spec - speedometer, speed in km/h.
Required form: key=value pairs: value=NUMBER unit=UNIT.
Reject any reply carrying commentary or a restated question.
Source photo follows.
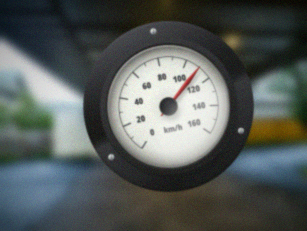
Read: value=110 unit=km/h
